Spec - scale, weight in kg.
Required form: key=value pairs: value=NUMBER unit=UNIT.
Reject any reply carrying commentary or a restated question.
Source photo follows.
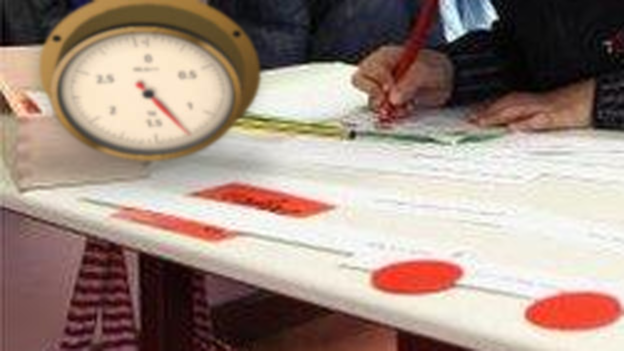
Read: value=1.25 unit=kg
